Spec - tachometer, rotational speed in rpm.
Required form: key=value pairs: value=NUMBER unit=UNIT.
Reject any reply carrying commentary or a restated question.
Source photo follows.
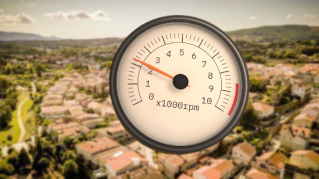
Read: value=2200 unit=rpm
